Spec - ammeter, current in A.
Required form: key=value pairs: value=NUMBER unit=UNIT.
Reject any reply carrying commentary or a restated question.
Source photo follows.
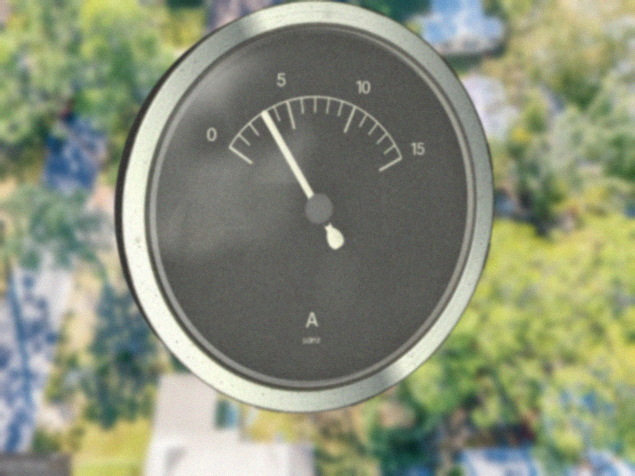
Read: value=3 unit=A
